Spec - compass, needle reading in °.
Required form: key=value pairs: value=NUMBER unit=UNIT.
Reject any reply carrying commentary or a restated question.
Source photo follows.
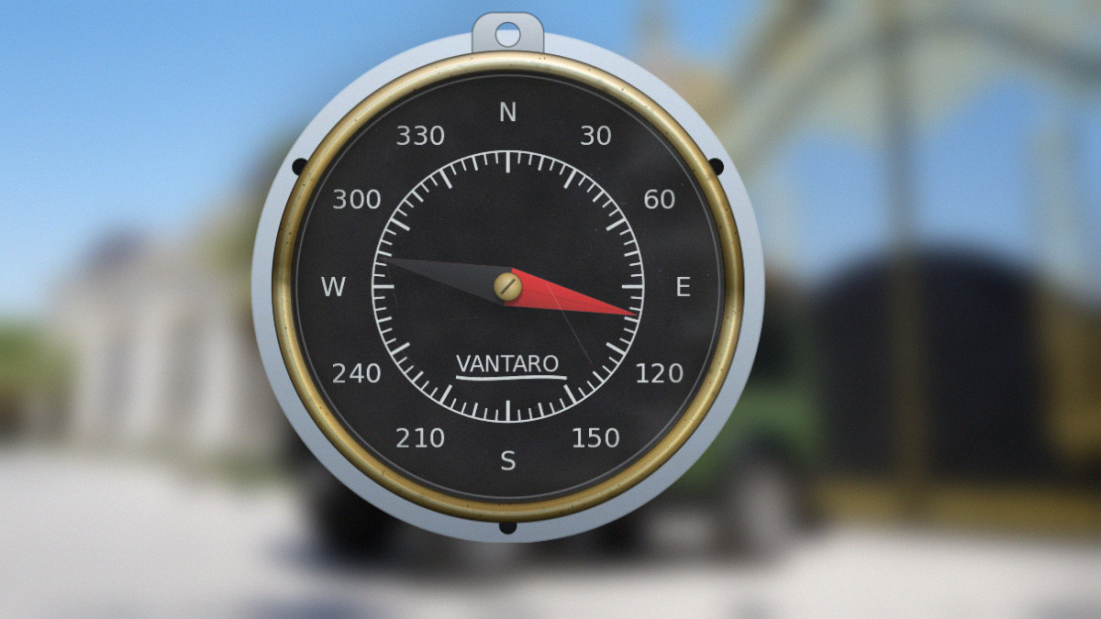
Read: value=102.5 unit=°
